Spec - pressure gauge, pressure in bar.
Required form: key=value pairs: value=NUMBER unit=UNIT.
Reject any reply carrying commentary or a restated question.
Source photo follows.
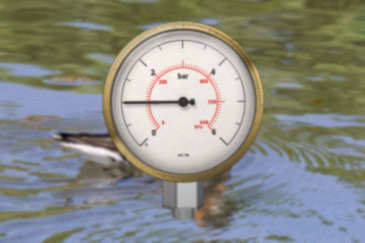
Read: value=1 unit=bar
